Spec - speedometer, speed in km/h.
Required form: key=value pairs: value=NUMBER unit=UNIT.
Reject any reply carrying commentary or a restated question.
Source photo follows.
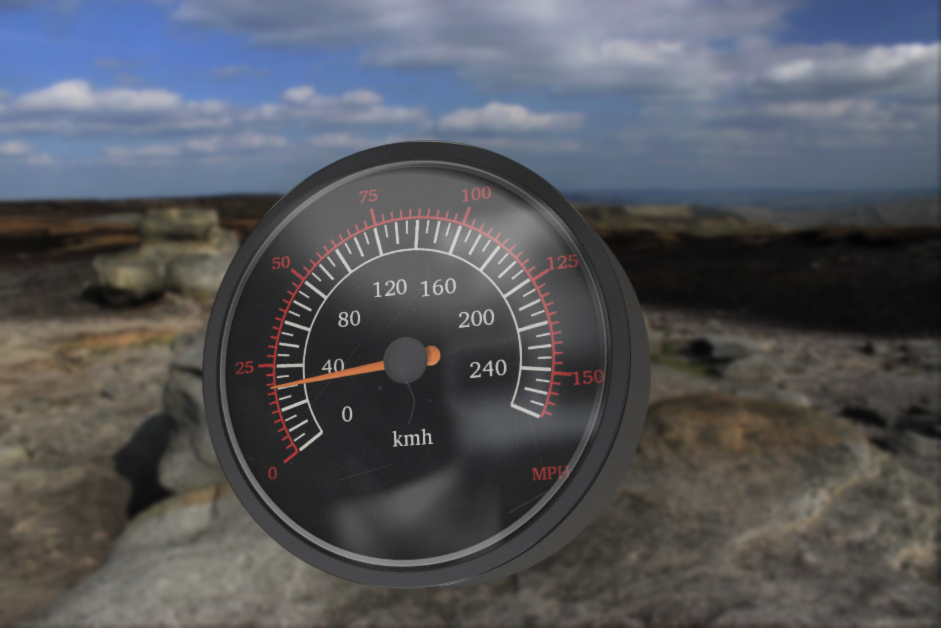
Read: value=30 unit=km/h
